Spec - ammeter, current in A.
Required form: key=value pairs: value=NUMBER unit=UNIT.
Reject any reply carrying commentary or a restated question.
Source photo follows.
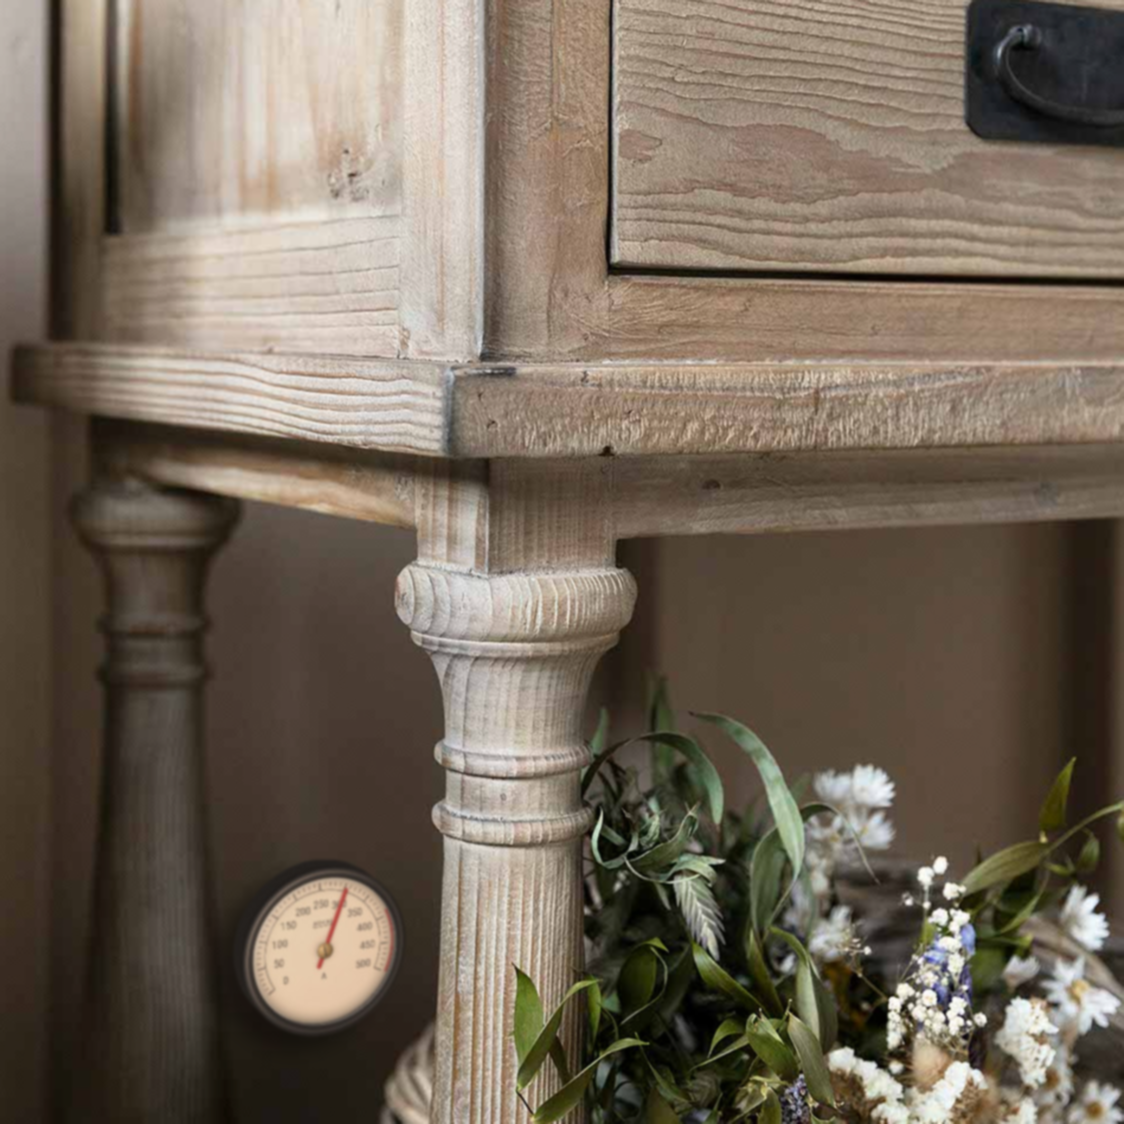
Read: value=300 unit=A
